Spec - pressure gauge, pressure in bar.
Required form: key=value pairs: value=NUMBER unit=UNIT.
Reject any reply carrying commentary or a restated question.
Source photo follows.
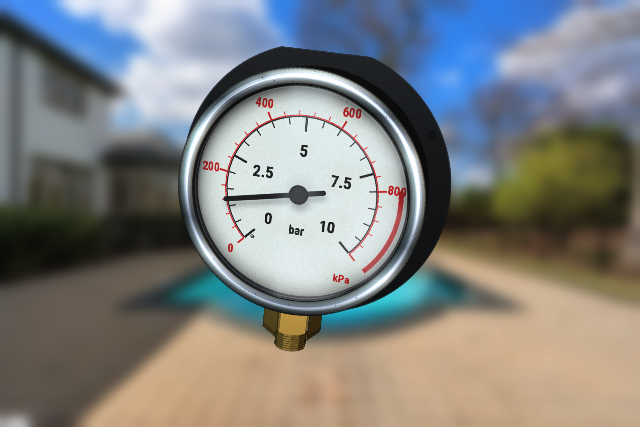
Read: value=1.25 unit=bar
